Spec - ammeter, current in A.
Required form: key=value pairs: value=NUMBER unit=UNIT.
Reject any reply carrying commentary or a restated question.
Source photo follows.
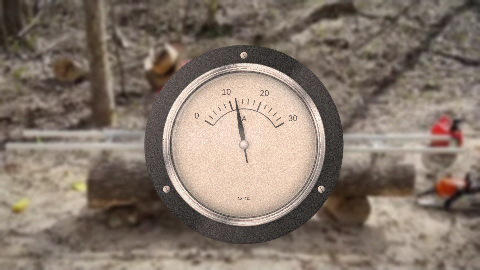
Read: value=12 unit=A
